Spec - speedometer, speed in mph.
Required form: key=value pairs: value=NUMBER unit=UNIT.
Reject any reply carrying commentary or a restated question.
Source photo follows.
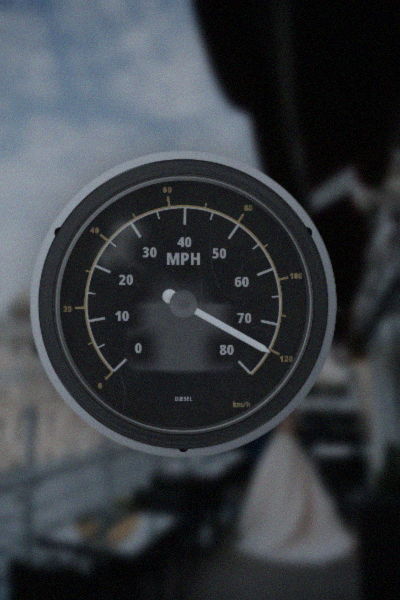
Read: value=75 unit=mph
